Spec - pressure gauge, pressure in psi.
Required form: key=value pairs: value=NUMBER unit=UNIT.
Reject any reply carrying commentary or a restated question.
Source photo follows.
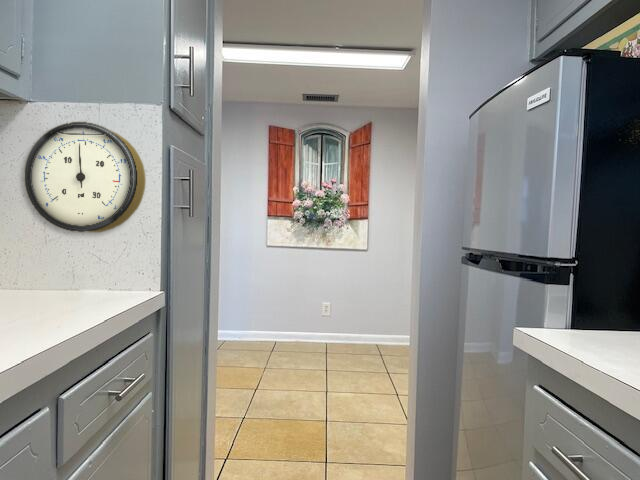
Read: value=14 unit=psi
